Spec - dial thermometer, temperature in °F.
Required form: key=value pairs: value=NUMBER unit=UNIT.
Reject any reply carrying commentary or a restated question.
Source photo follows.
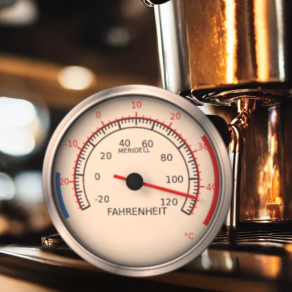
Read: value=110 unit=°F
